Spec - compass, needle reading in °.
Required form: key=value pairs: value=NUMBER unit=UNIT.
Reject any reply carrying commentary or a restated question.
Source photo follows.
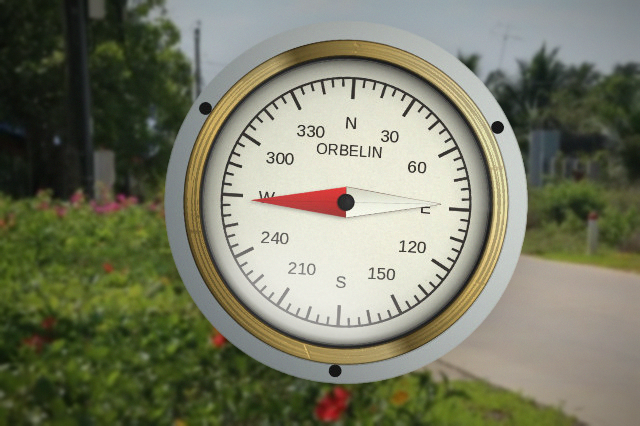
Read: value=267.5 unit=°
